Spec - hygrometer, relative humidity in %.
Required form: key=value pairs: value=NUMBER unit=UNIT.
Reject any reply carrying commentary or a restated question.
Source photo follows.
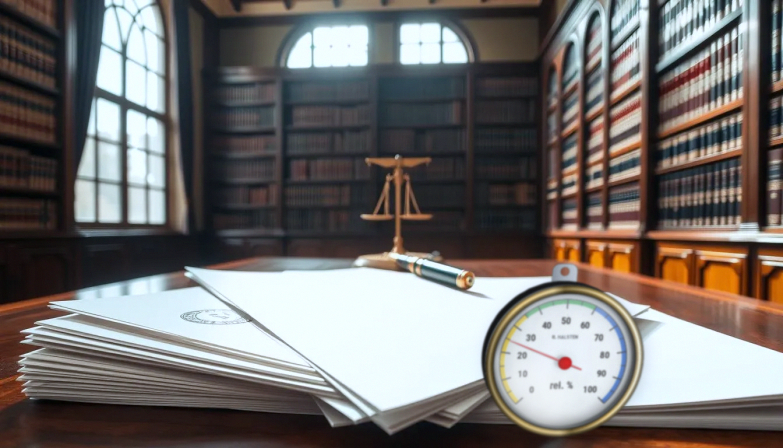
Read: value=25 unit=%
